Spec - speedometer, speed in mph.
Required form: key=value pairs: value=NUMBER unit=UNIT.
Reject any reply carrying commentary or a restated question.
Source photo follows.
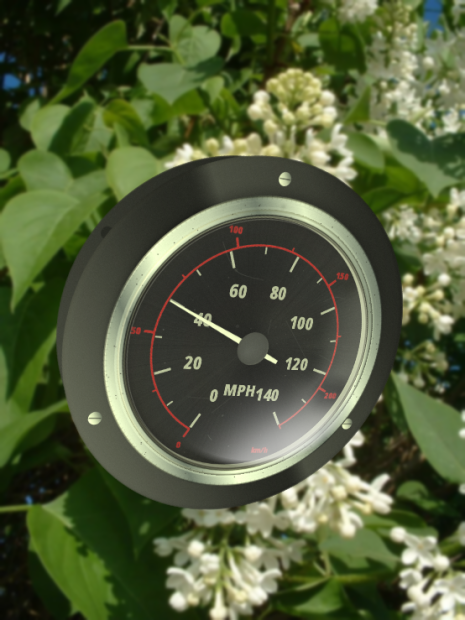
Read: value=40 unit=mph
